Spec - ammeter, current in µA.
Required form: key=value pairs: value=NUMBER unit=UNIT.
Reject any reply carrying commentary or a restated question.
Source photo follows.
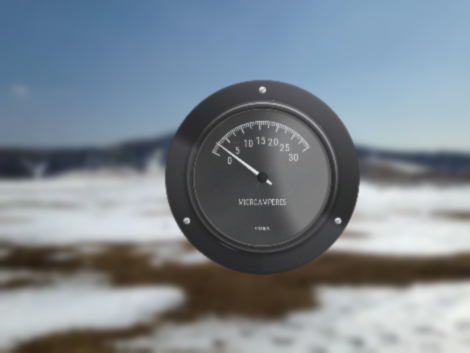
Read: value=2.5 unit=µA
